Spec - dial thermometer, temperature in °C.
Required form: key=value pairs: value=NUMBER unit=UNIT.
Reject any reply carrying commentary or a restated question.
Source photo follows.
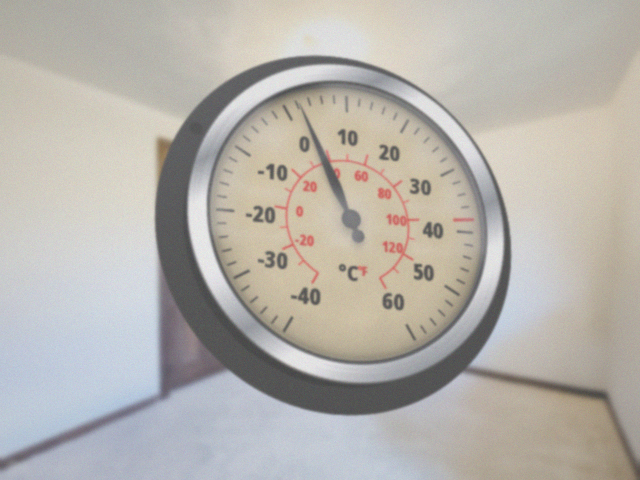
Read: value=2 unit=°C
